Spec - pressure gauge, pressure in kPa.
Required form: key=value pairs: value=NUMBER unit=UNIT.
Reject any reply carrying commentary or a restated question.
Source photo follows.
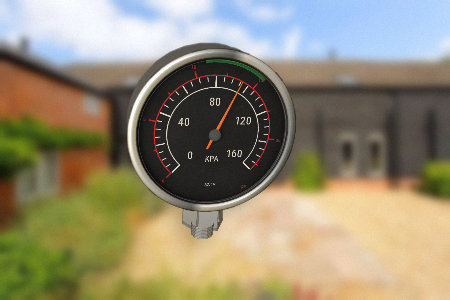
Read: value=95 unit=kPa
